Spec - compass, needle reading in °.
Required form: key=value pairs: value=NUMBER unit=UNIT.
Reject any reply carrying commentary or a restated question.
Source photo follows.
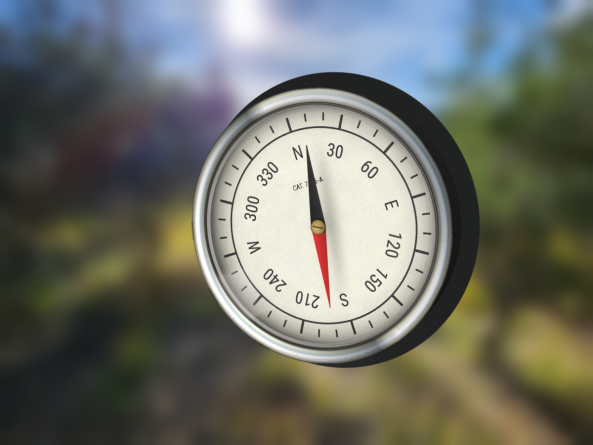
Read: value=190 unit=°
